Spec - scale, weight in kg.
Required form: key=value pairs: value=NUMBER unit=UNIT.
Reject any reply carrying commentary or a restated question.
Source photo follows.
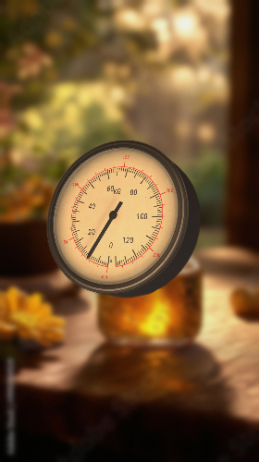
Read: value=10 unit=kg
